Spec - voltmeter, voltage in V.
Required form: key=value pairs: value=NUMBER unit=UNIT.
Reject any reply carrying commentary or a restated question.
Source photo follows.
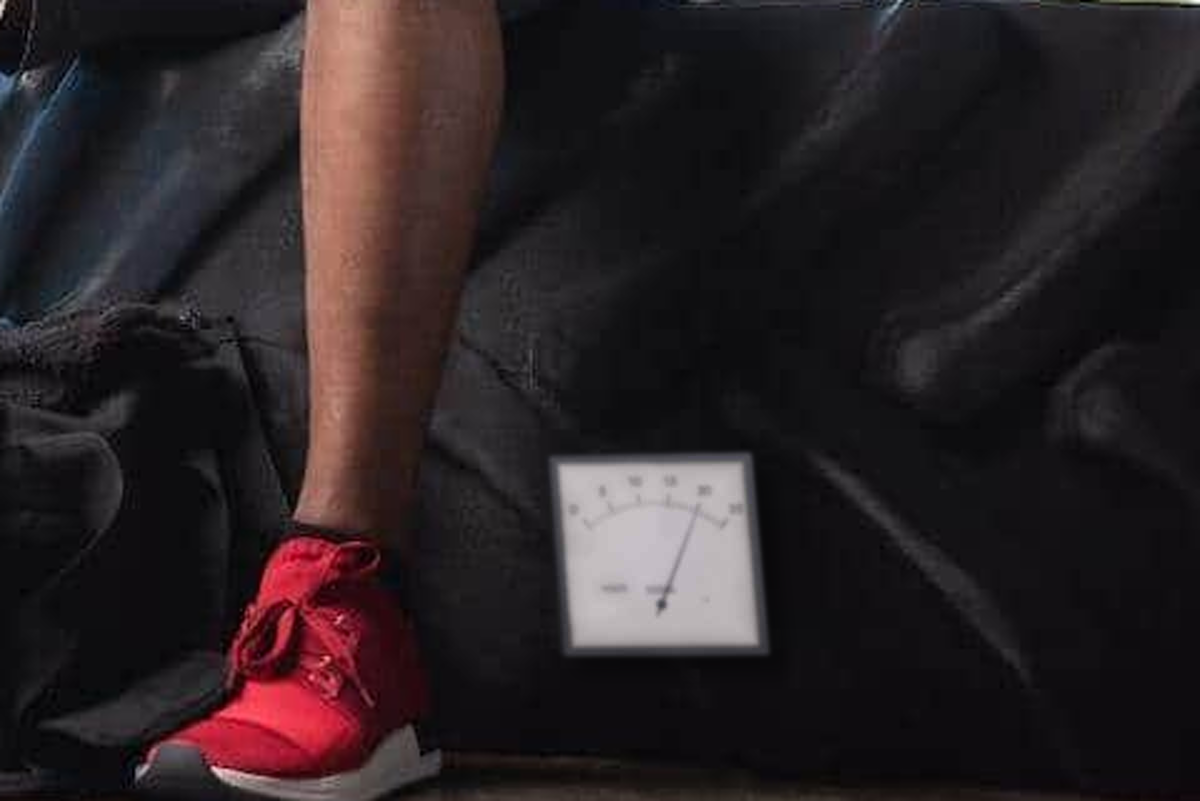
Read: value=20 unit=V
